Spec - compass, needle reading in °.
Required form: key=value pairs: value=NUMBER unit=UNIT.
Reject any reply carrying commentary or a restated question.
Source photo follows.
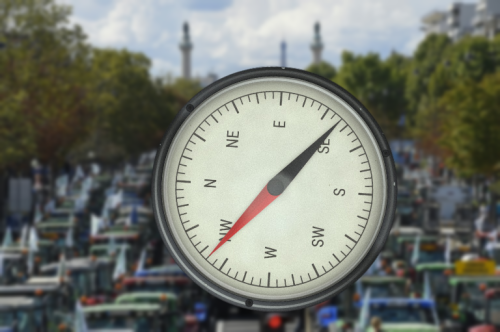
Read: value=310 unit=°
